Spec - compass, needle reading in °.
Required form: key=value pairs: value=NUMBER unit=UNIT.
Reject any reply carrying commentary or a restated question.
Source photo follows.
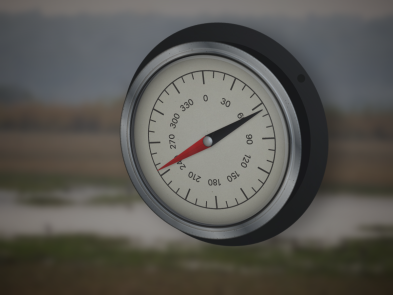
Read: value=245 unit=°
